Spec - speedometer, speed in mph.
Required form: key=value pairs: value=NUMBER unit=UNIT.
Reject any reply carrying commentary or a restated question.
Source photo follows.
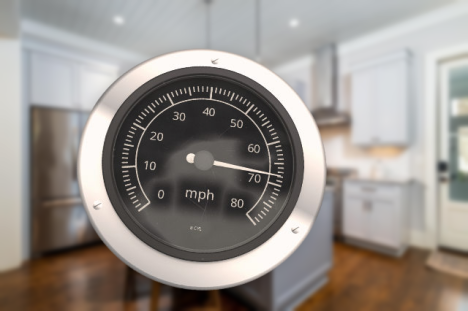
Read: value=68 unit=mph
